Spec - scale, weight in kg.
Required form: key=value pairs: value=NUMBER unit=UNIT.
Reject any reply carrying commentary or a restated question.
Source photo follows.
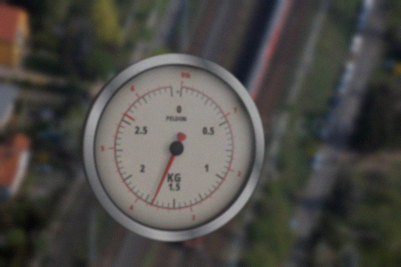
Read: value=1.7 unit=kg
